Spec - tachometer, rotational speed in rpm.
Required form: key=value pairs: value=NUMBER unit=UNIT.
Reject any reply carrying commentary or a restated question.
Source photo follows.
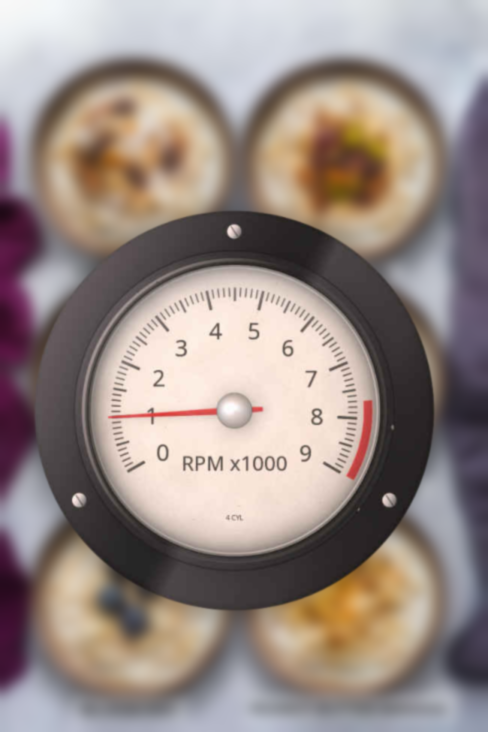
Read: value=1000 unit=rpm
